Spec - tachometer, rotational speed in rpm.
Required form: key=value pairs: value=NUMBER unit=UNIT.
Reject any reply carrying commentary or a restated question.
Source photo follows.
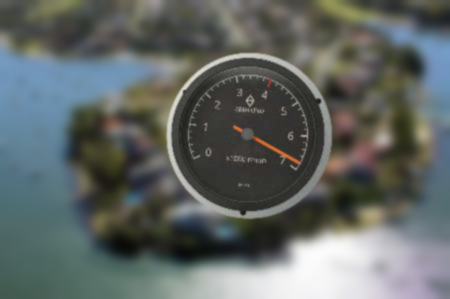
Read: value=6800 unit=rpm
